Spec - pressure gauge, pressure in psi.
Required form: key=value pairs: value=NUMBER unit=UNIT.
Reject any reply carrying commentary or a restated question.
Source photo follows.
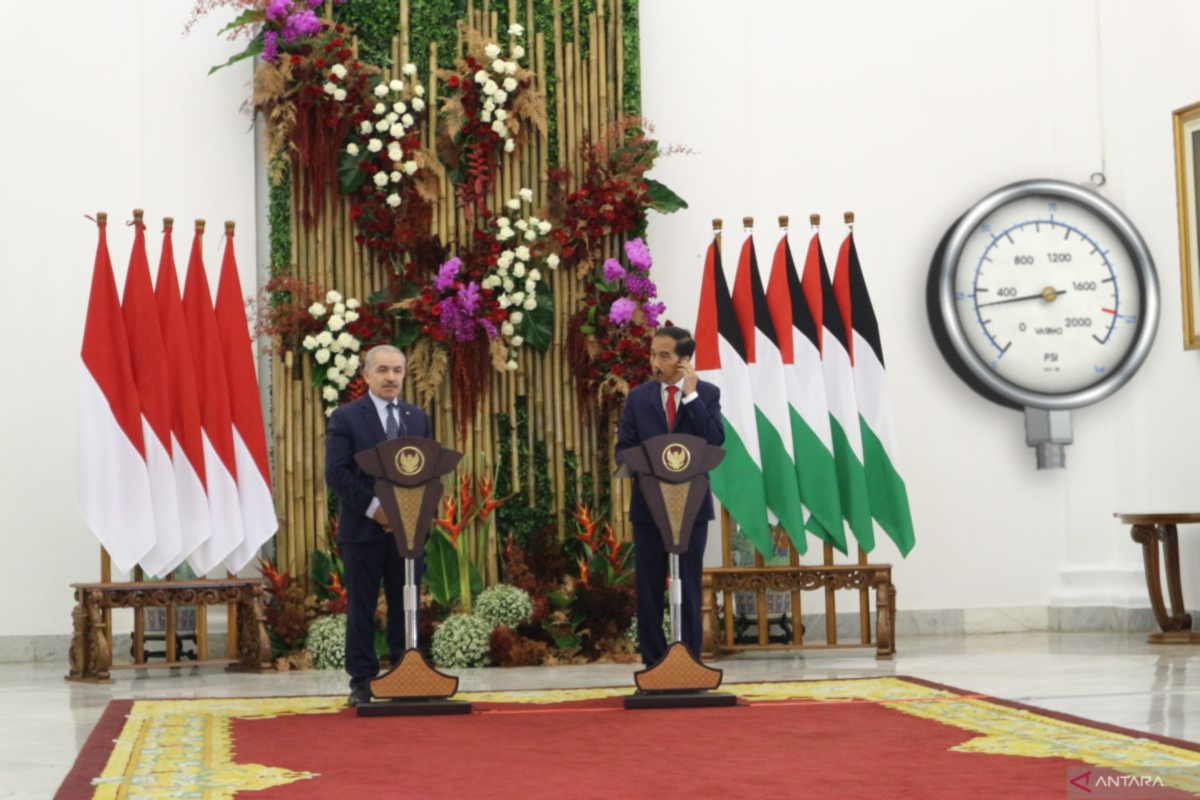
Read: value=300 unit=psi
